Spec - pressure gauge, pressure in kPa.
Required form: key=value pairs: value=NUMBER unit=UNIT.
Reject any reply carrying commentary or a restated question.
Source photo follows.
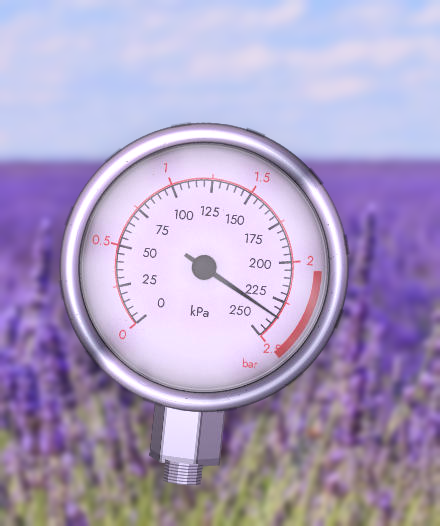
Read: value=235 unit=kPa
